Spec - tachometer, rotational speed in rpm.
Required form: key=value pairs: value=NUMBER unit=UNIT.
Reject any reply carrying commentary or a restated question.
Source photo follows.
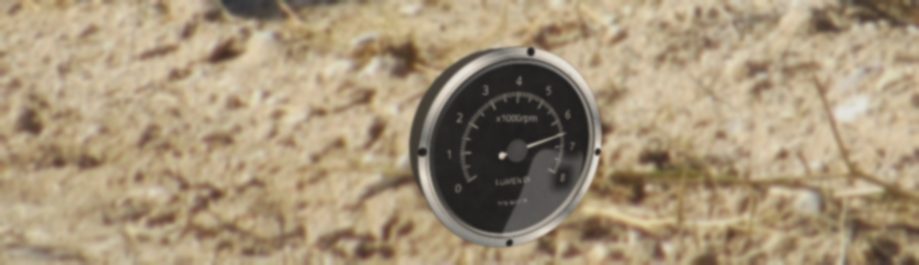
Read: value=6500 unit=rpm
